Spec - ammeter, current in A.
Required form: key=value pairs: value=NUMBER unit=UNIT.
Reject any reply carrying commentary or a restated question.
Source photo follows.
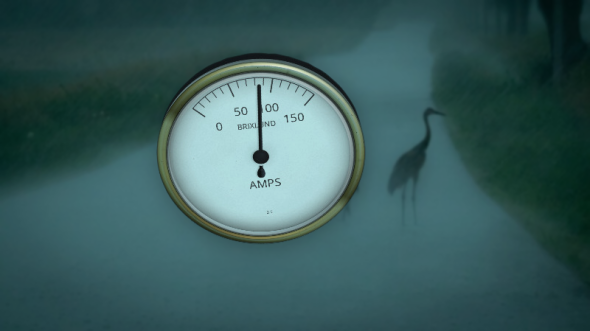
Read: value=85 unit=A
